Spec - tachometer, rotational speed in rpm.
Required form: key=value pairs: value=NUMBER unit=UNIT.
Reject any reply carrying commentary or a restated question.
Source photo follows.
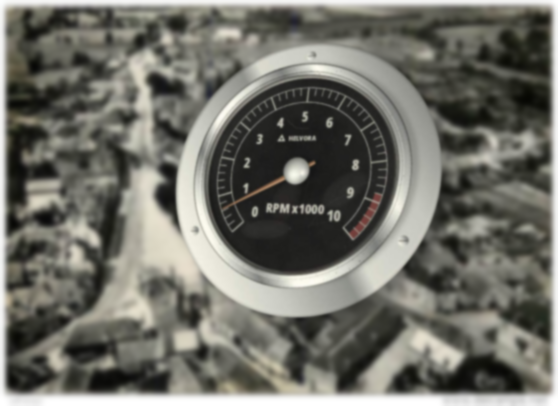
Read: value=600 unit=rpm
